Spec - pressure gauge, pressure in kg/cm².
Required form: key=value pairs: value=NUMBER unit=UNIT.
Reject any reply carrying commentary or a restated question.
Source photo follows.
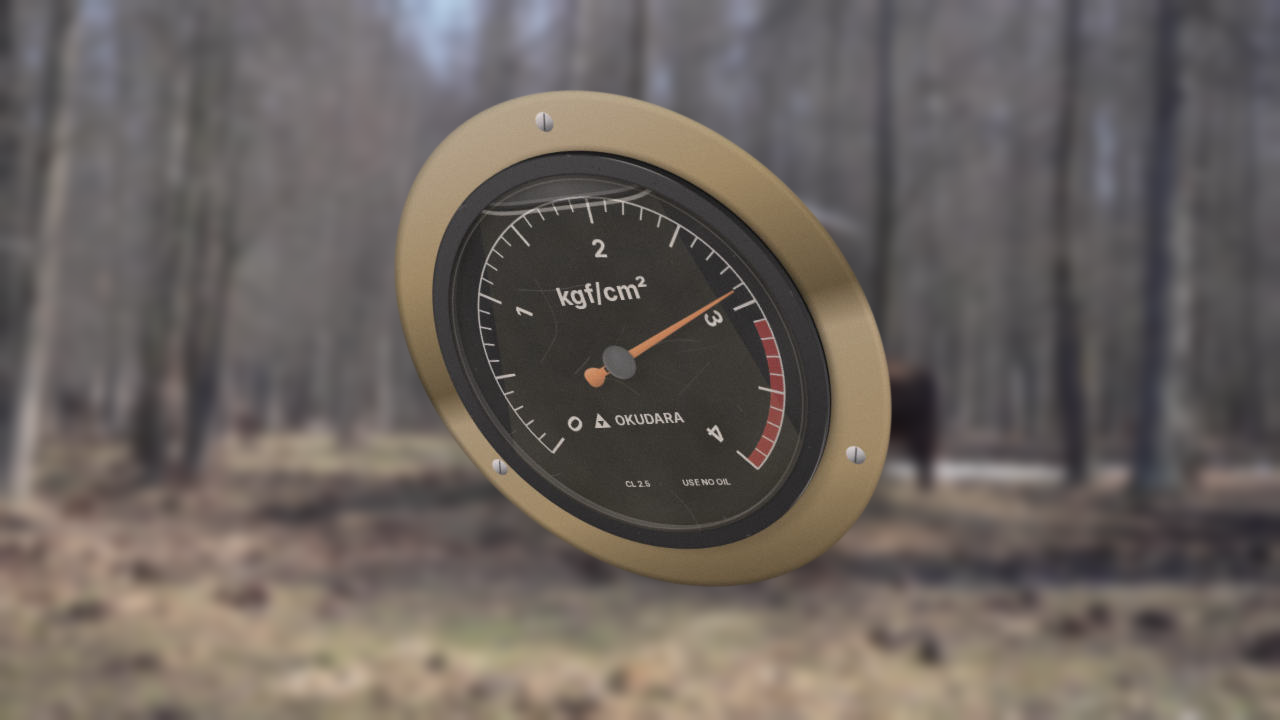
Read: value=2.9 unit=kg/cm²
